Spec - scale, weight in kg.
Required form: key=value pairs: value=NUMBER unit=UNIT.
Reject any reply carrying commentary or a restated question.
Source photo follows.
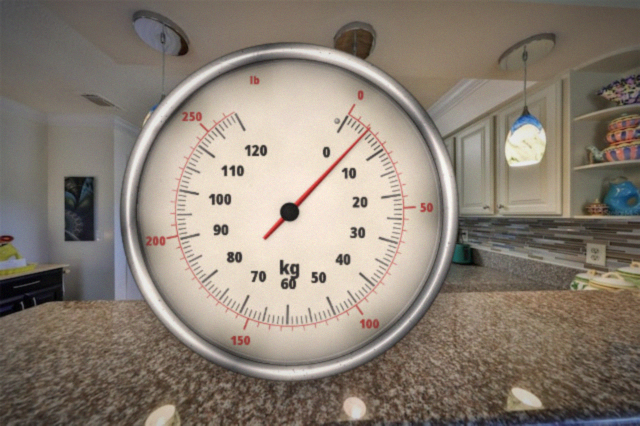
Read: value=5 unit=kg
